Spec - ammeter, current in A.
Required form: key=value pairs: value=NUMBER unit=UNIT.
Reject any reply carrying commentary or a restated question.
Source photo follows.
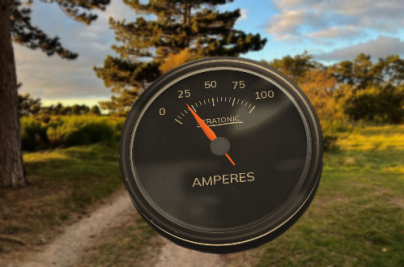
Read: value=20 unit=A
